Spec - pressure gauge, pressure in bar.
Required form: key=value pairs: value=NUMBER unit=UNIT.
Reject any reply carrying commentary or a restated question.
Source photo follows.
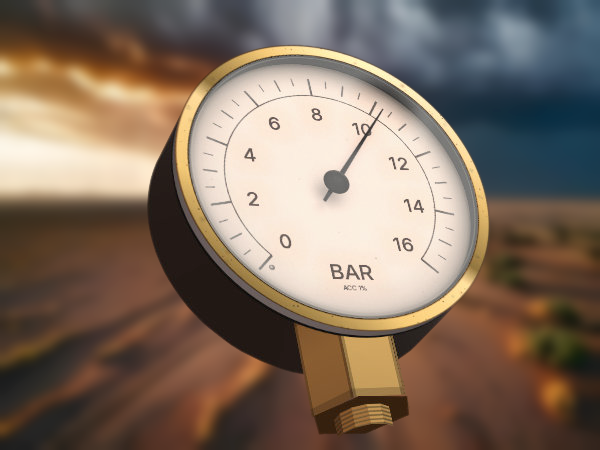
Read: value=10.25 unit=bar
